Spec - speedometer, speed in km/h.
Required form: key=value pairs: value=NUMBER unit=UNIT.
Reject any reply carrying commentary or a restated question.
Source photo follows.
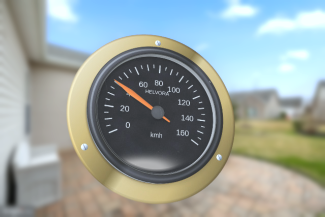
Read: value=40 unit=km/h
